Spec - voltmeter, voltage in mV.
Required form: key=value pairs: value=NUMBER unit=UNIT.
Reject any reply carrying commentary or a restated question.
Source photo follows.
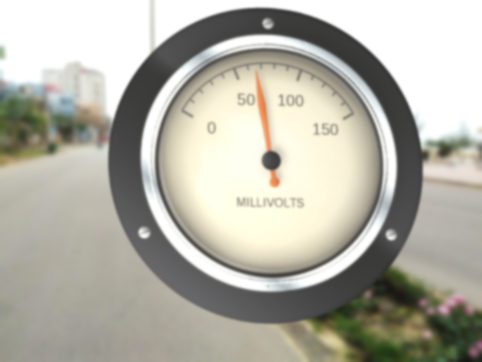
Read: value=65 unit=mV
